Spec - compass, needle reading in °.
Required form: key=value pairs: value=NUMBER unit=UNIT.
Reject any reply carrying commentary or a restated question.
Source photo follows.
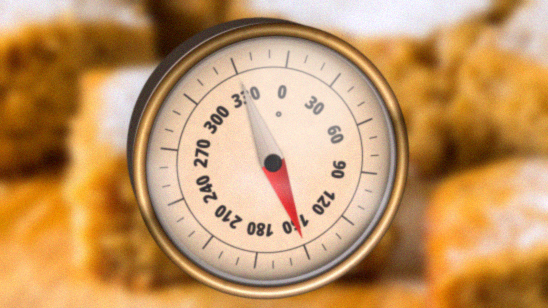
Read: value=150 unit=°
